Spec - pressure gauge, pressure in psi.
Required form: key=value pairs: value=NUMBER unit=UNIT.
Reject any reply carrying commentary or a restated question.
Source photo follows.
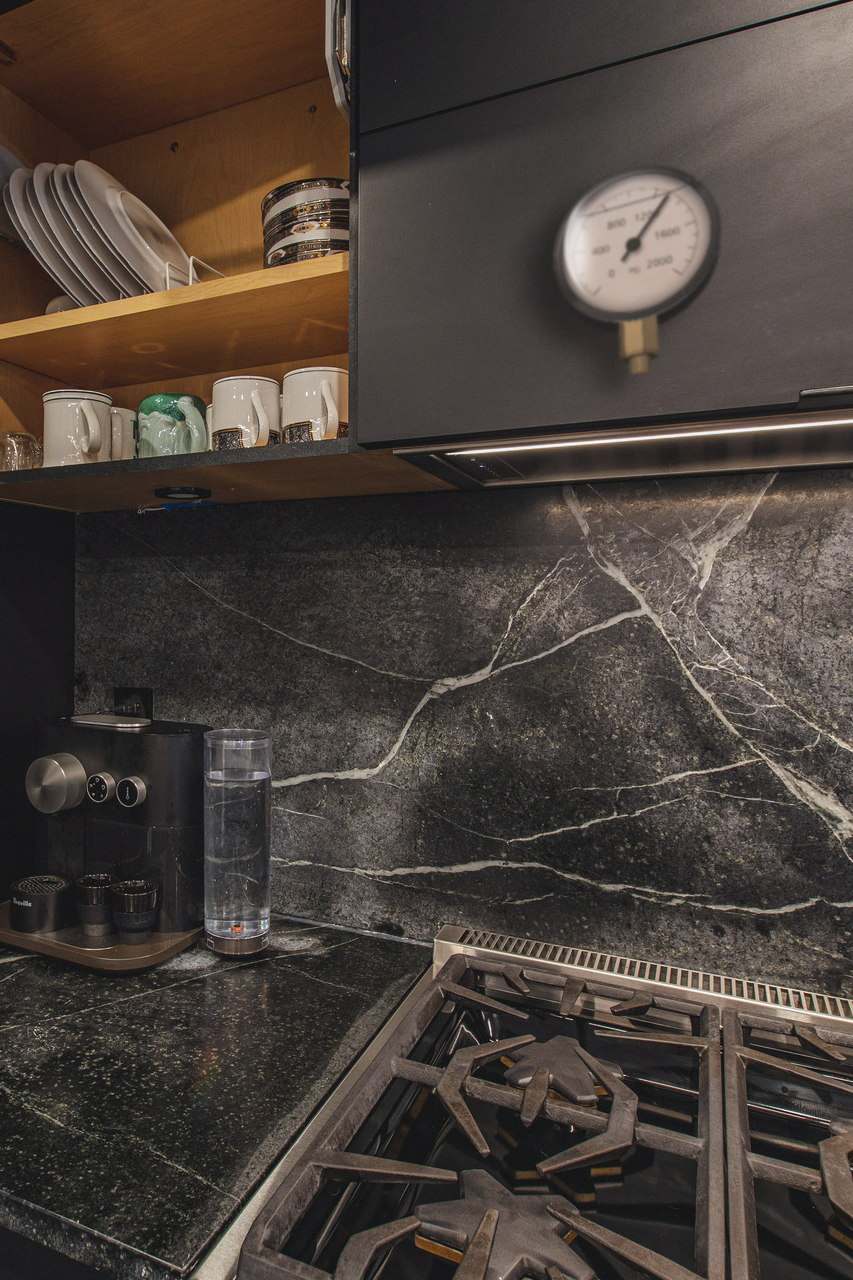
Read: value=1300 unit=psi
